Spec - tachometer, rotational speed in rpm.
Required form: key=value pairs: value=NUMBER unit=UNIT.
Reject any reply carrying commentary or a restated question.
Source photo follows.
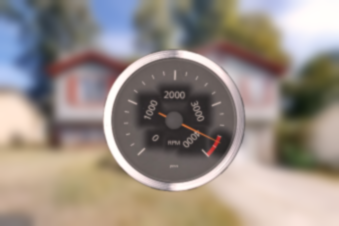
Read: value=3700 unit=rpm
